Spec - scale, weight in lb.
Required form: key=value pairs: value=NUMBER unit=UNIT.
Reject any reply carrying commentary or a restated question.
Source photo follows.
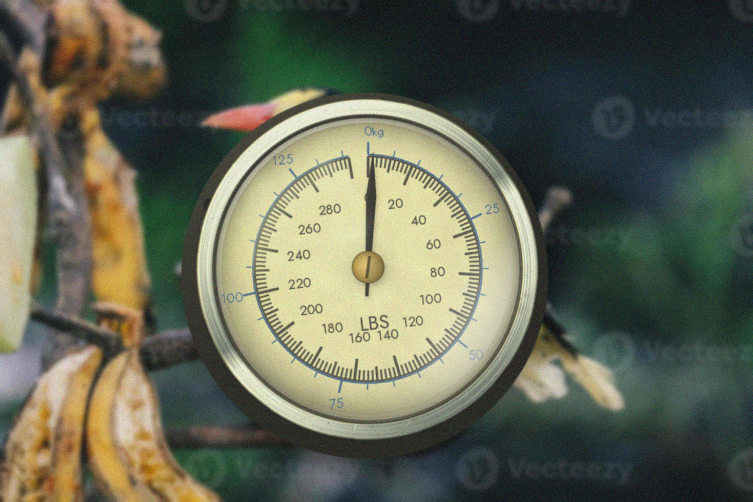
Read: value=2 unit=lb
